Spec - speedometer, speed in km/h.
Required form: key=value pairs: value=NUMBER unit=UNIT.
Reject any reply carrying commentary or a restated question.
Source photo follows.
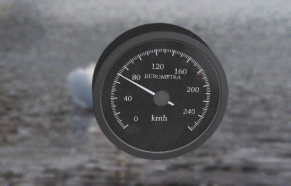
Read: value=70 unit=km/h
